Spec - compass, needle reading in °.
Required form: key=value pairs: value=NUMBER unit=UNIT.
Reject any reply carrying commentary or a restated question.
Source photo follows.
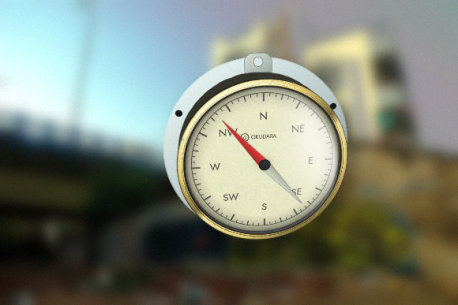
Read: value=320 unit=°
